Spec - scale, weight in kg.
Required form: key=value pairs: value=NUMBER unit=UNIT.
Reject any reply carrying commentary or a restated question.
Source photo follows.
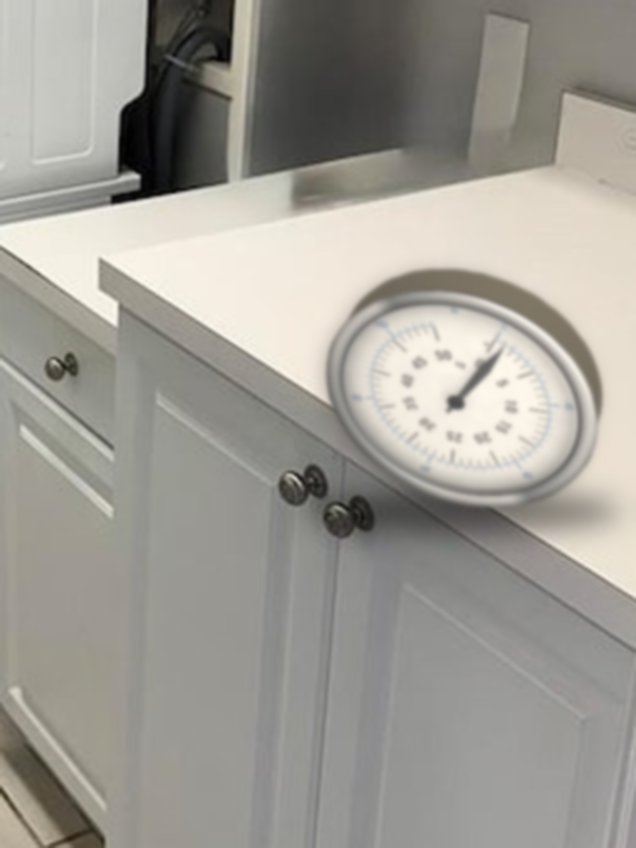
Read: value=1 unit=kg
